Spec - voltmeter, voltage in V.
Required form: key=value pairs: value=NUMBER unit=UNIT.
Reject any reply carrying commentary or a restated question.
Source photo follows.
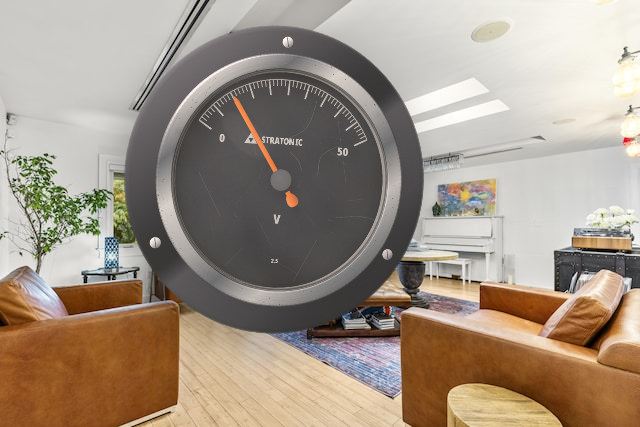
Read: value=10 unit=V
